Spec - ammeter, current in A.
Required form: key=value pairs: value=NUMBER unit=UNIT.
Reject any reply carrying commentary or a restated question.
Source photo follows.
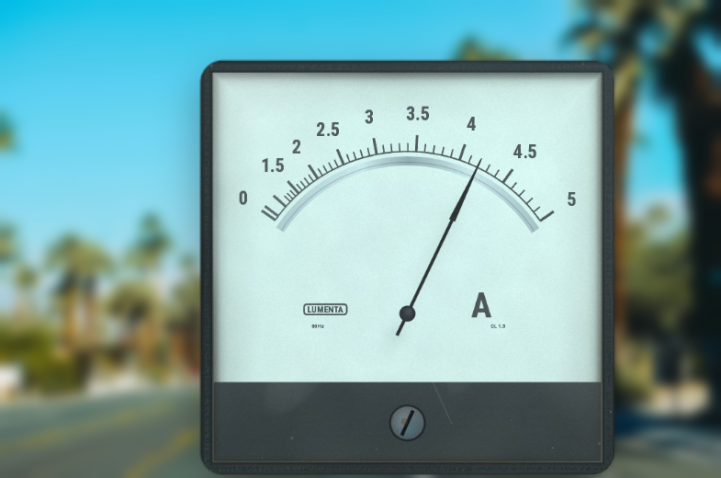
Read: value=4.2 unit=A
